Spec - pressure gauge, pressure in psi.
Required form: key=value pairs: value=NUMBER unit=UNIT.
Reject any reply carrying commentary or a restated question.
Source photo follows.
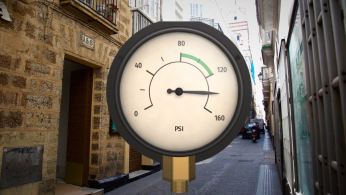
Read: value=140 unit=psi
